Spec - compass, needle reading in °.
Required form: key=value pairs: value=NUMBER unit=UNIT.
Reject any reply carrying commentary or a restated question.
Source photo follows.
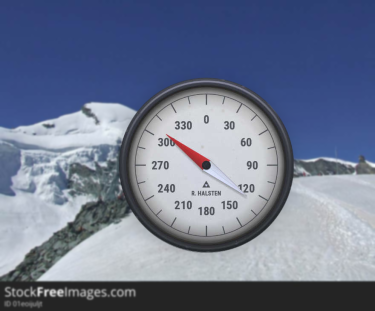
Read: value=307.5 unit=°
